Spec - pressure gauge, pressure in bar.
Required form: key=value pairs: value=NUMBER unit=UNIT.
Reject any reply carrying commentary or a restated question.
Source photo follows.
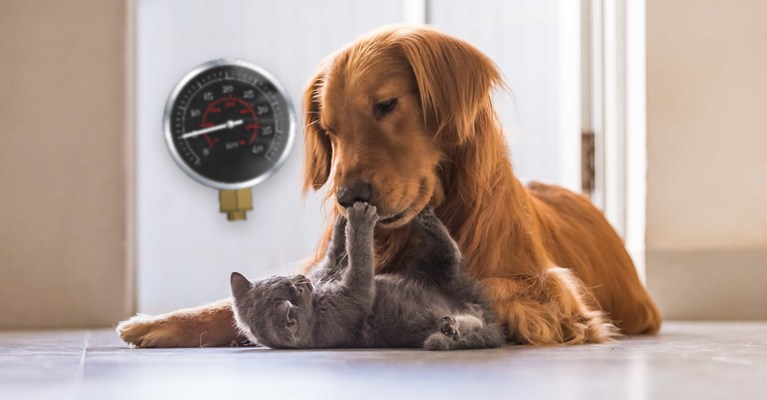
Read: value=5 unit=bar
